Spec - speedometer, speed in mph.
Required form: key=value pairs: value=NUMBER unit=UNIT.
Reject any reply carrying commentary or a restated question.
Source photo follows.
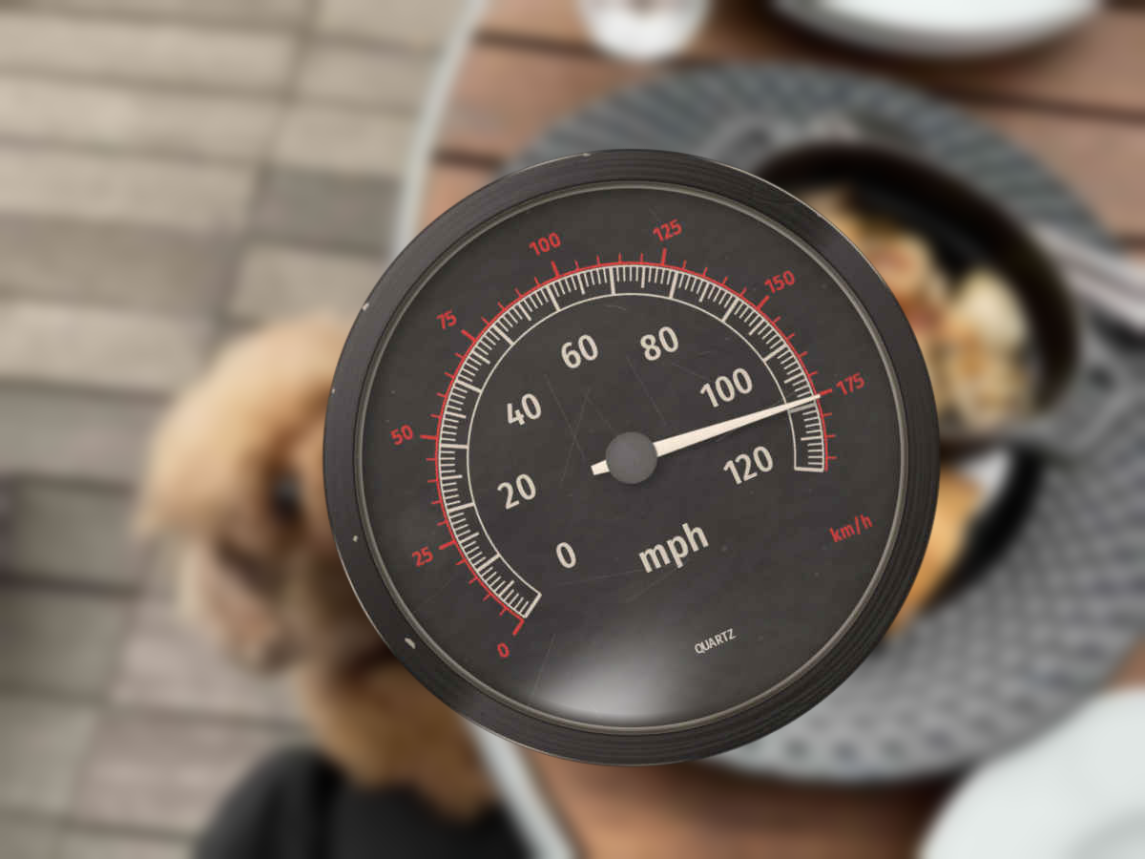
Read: value=109 unit=mph
